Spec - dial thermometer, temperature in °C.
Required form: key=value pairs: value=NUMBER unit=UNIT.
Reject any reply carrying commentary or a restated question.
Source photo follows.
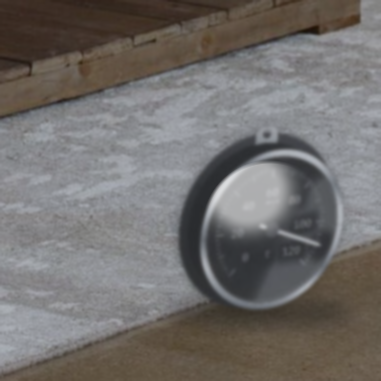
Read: value=110 unit=°C
